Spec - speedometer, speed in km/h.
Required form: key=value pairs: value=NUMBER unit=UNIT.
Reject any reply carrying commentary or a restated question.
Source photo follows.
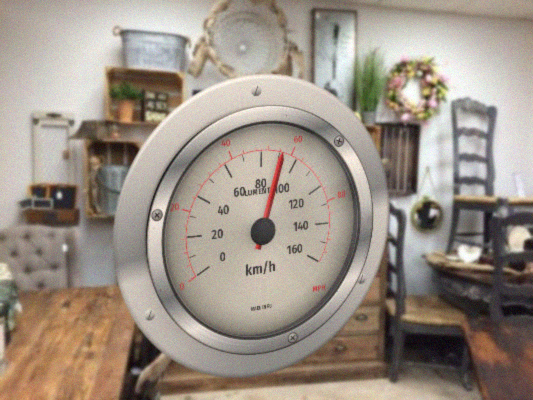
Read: value=90 unit=km/h
